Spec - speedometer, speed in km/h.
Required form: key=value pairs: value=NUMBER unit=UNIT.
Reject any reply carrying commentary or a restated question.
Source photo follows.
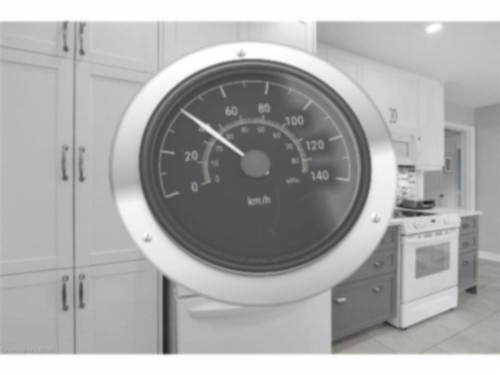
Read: value=40 unit=km/h
